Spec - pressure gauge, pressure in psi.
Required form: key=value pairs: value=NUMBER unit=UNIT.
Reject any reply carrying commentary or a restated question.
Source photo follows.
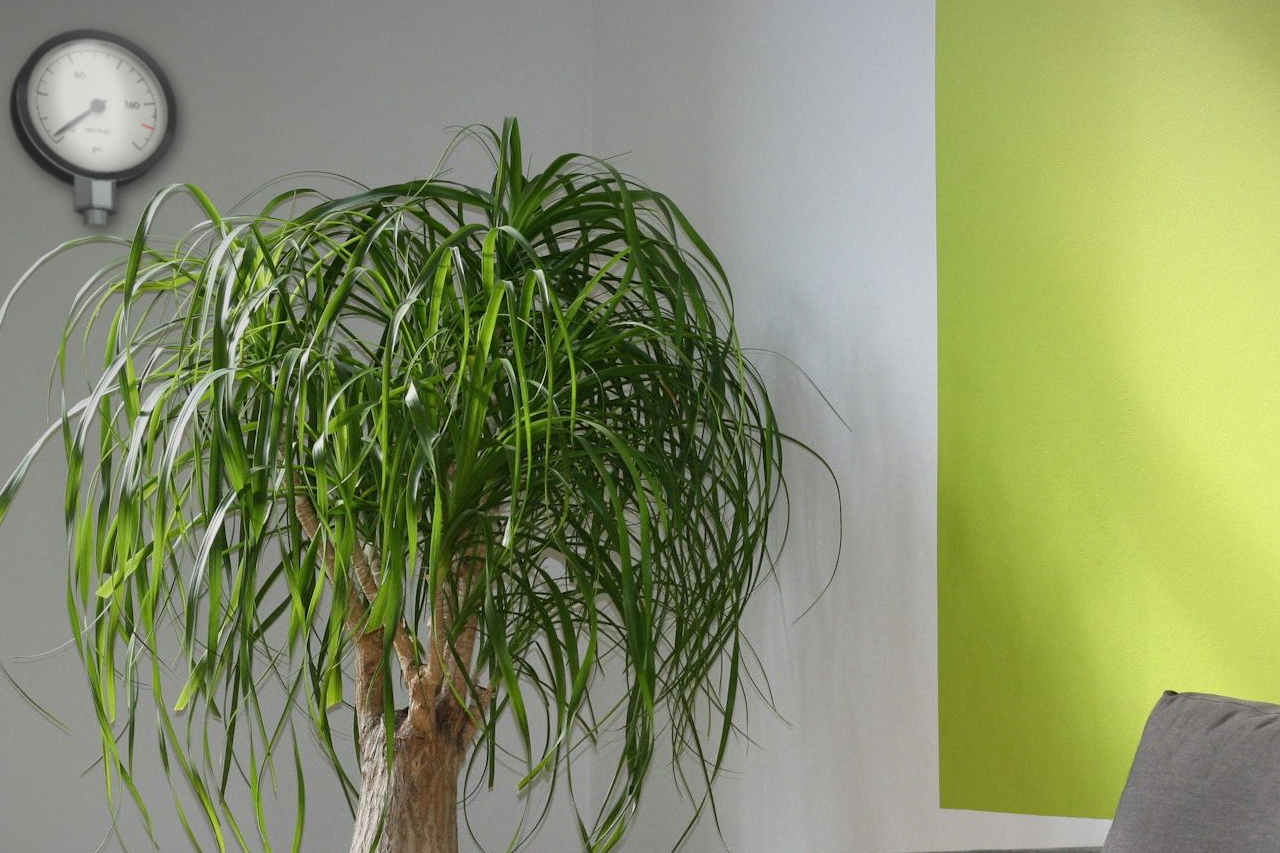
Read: value=5 unit=psi
